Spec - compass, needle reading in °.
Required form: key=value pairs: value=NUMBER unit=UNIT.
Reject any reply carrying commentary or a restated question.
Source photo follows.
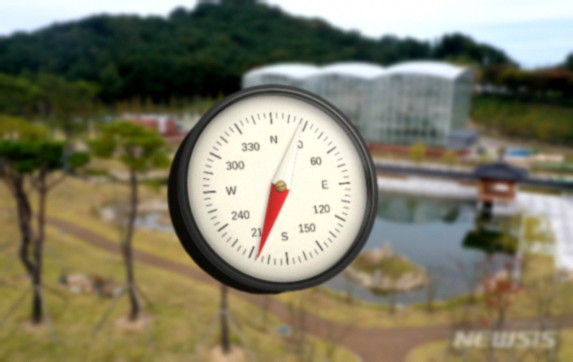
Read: value=205 unit=°
